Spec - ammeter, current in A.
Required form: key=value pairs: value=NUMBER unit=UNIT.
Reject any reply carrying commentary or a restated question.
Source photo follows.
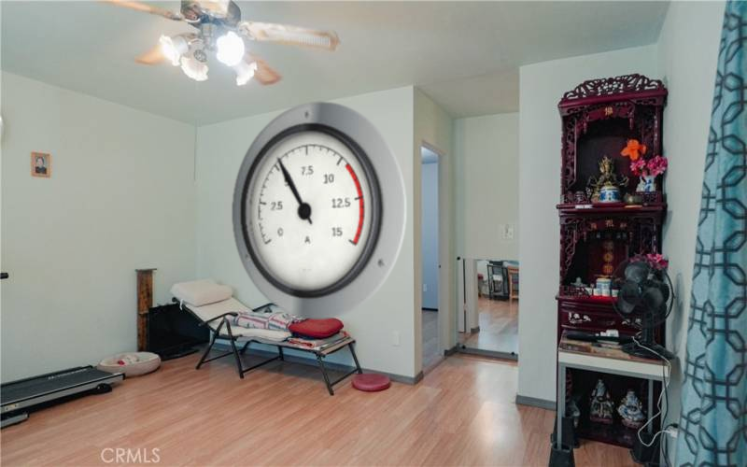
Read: value=5.5 unit=A
